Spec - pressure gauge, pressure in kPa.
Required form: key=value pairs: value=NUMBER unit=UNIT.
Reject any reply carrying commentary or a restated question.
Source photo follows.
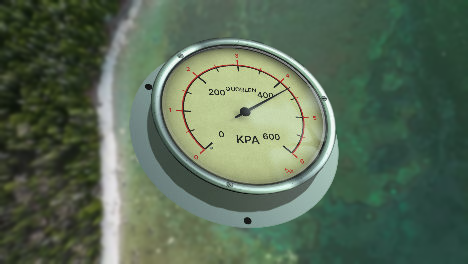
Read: value=425 unit=kPa
